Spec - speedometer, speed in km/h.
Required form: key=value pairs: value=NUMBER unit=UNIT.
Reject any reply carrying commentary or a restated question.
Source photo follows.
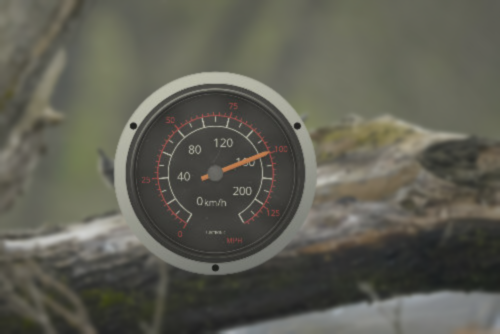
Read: value=160 unit=km/h
